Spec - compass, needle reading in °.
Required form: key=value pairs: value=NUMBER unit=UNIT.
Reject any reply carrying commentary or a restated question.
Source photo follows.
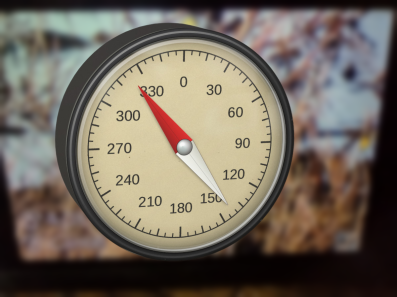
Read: value=322.5 unit=°
